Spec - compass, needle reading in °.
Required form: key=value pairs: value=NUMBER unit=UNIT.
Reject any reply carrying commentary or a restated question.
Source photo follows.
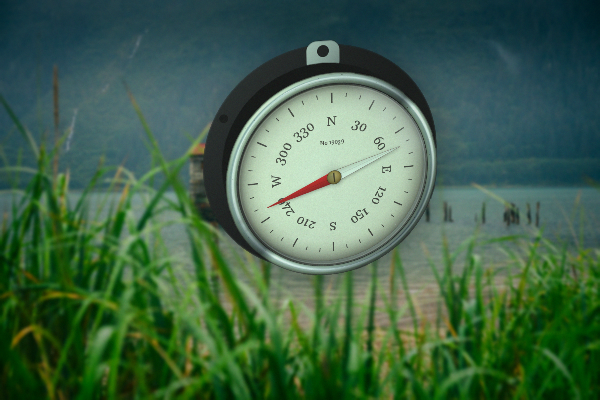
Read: value=250 unit=°
